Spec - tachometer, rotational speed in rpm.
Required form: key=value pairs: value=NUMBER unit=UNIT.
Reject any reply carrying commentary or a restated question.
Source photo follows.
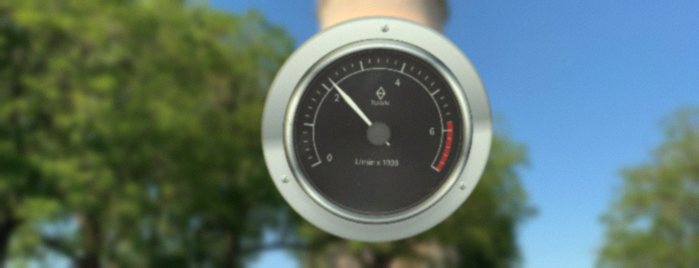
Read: value=2200 unit=rpm
